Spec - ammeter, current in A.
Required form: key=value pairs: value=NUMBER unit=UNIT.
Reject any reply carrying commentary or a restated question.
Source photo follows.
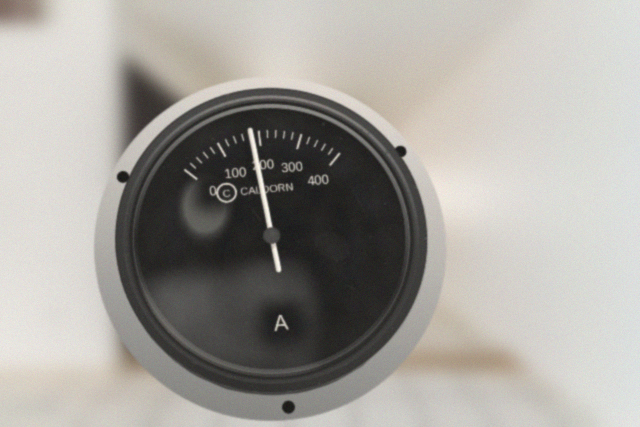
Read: value=180 unit=A
